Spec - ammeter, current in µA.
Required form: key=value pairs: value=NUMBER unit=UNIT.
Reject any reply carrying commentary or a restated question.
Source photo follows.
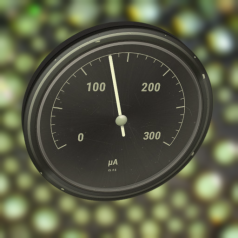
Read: value=130 unit=µA
